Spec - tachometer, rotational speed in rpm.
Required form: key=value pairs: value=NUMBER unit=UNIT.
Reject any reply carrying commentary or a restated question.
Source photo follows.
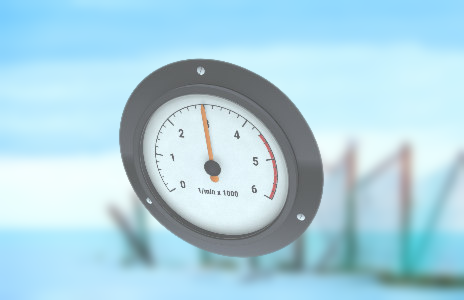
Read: value=3000 unit=rpm
